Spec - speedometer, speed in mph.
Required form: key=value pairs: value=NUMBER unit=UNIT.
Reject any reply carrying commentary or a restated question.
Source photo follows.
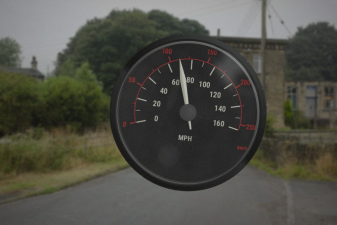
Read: value=70 unit=mph
